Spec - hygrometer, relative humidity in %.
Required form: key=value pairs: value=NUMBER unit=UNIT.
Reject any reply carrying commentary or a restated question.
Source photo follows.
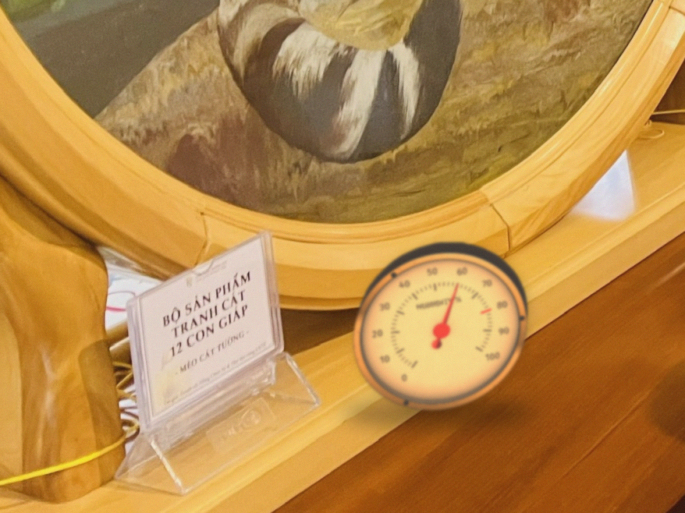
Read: value=60 unit=%
